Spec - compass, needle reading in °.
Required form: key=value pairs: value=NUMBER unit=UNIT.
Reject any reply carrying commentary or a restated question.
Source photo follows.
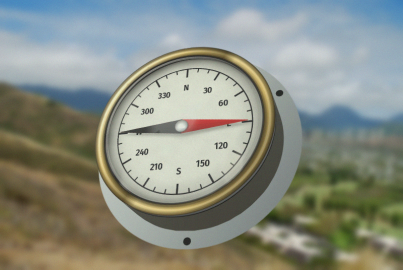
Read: value=90 unit=°
